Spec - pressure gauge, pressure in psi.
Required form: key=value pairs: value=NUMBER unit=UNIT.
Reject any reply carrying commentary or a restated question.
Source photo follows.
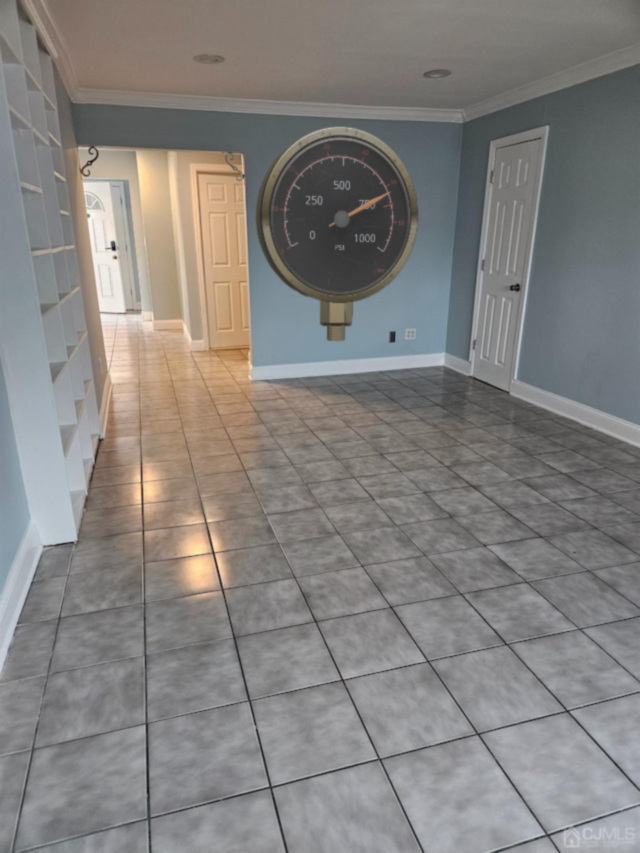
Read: value=750 unit=psi
